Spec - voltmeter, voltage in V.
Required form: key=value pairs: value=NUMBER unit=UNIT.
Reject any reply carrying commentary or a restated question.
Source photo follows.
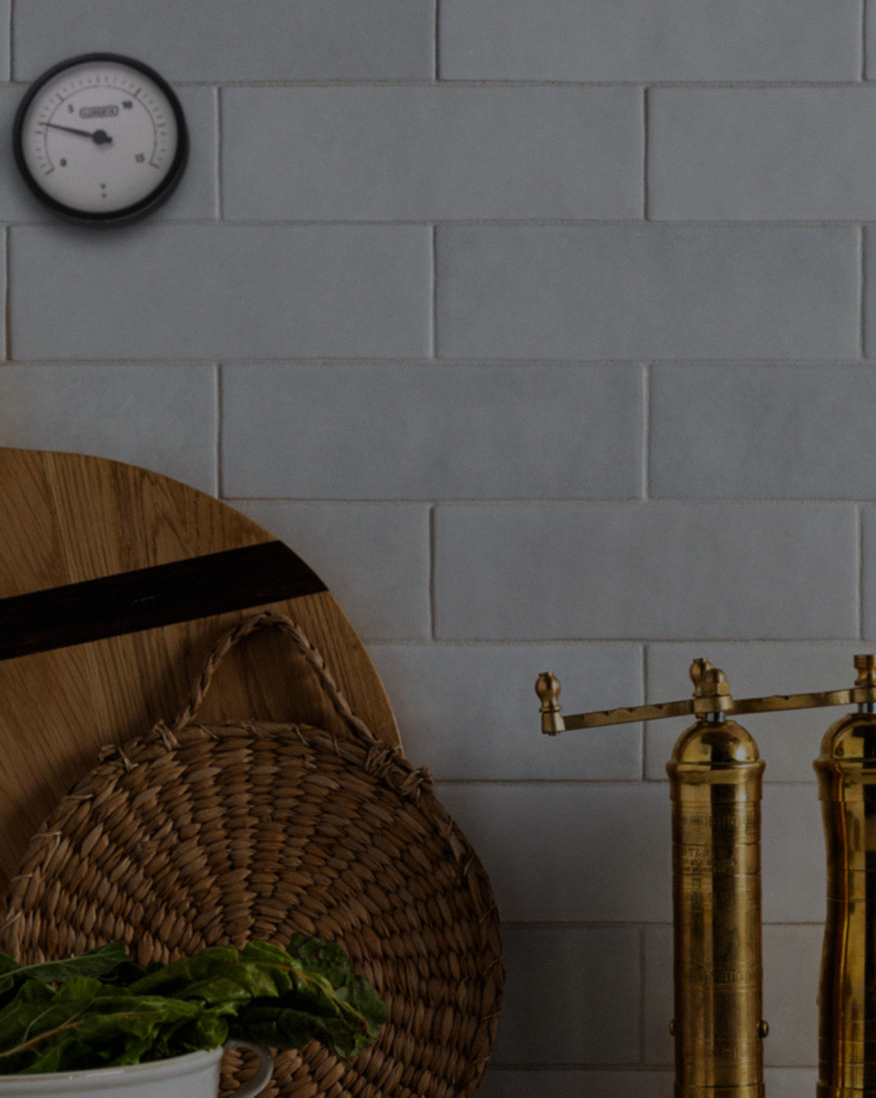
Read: value=3 unit=V
